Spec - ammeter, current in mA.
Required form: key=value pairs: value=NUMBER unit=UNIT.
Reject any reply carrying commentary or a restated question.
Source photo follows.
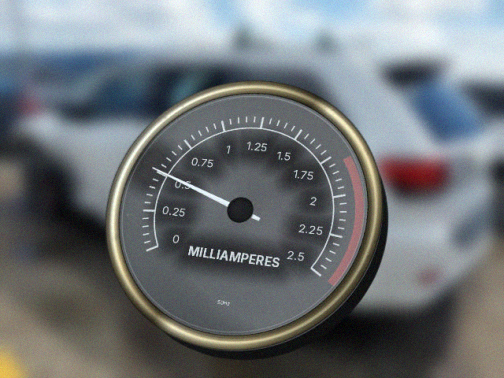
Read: value=0.5 unit=mA
